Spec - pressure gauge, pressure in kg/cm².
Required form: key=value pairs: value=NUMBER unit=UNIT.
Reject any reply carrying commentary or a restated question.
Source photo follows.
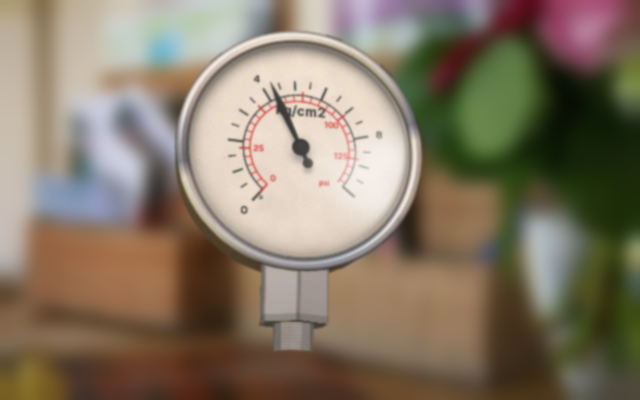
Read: value=4.25 unit=kg/cm²
